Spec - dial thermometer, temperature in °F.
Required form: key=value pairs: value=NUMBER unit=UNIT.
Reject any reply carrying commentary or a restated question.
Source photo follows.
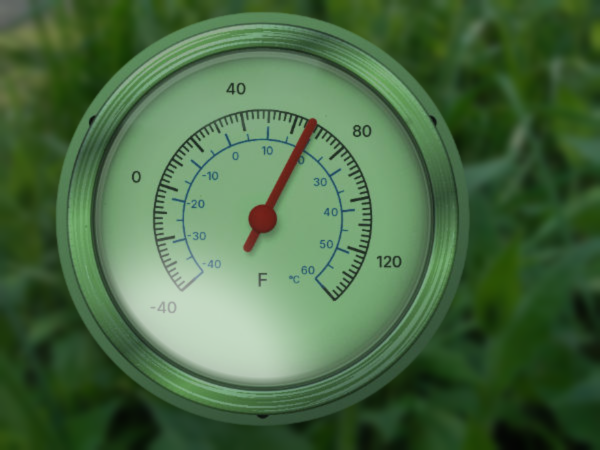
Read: value=66 unit=°F
